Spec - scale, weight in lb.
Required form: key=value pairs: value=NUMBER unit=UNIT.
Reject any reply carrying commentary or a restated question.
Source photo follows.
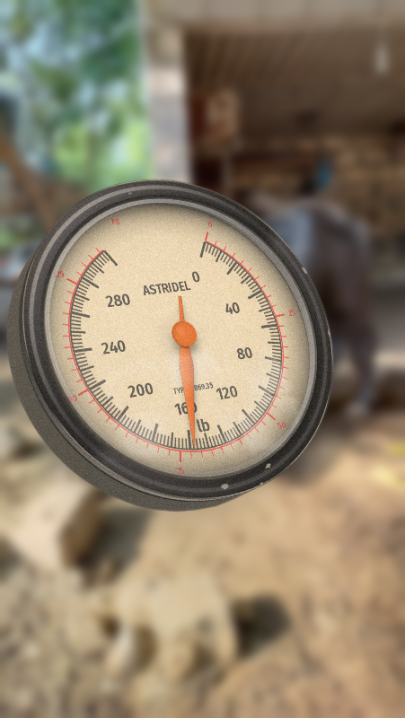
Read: value=160 unit=lb
